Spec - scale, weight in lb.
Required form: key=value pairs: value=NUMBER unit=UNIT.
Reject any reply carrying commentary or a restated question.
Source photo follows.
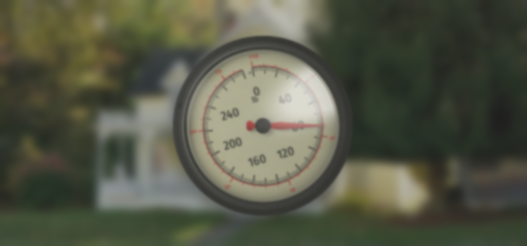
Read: value=80 unit=lb
